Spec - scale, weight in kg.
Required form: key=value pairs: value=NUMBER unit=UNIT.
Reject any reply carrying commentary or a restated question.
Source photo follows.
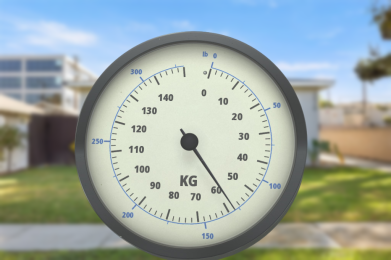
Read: value=58 unit=kg
